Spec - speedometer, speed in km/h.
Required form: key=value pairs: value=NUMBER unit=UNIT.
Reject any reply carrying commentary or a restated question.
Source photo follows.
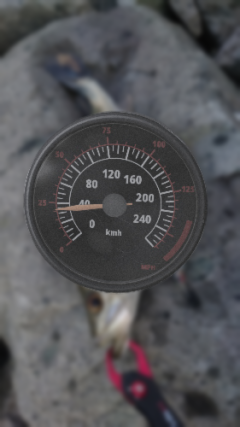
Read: value=35 unit=km/h
